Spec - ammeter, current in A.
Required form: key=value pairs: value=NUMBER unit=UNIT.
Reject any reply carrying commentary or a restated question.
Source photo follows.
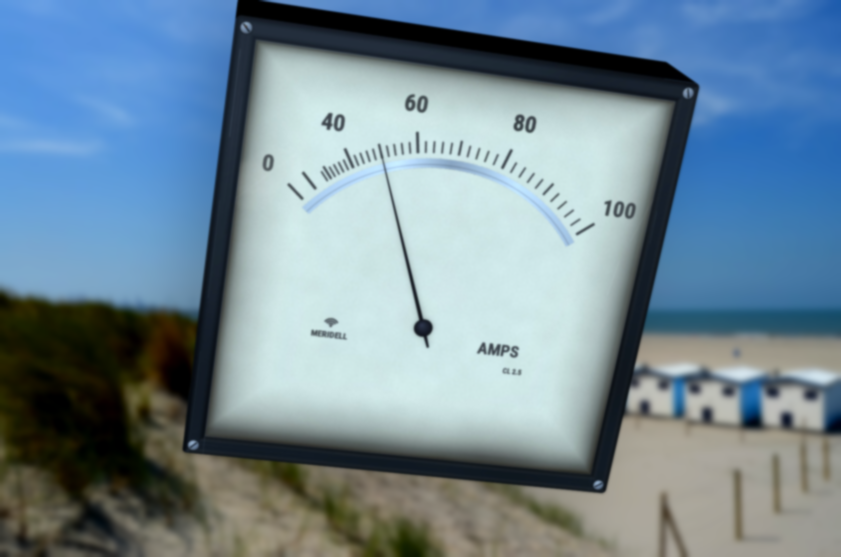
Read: value=50 unit=A
